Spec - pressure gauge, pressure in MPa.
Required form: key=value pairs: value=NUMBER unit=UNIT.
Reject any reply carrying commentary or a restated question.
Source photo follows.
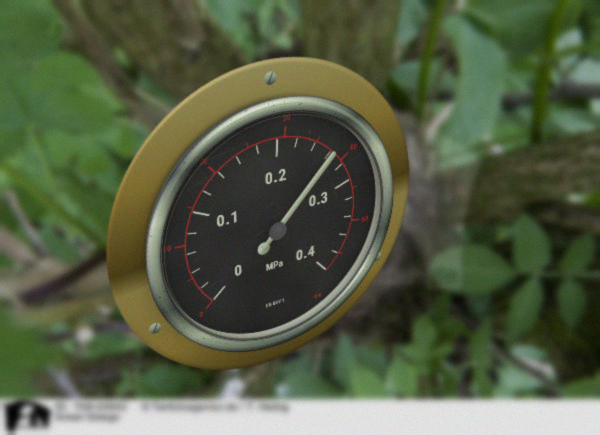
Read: value=0.26 unit=MPa
